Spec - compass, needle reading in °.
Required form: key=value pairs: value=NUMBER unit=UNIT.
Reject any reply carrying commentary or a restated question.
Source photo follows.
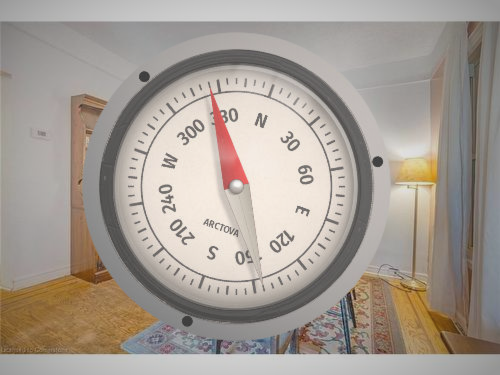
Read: value=325 unit=°
